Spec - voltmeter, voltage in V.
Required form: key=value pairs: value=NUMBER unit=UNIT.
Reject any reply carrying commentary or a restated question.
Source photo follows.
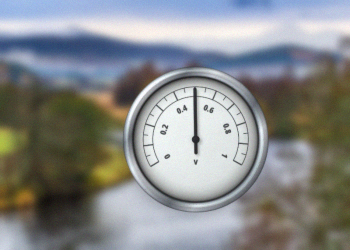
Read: value=0.5 unit=V
